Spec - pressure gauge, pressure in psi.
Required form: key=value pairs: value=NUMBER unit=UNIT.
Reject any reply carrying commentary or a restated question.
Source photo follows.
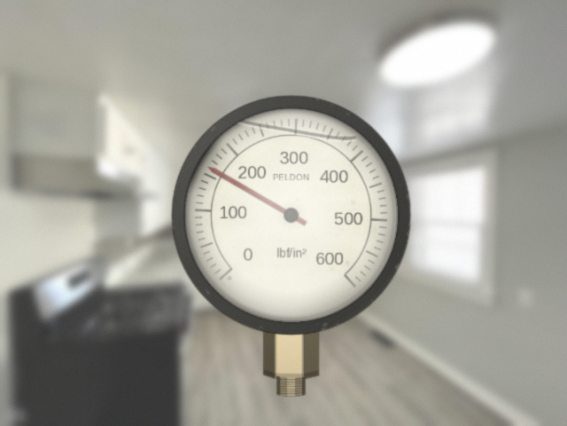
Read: value=160 unit=psi
